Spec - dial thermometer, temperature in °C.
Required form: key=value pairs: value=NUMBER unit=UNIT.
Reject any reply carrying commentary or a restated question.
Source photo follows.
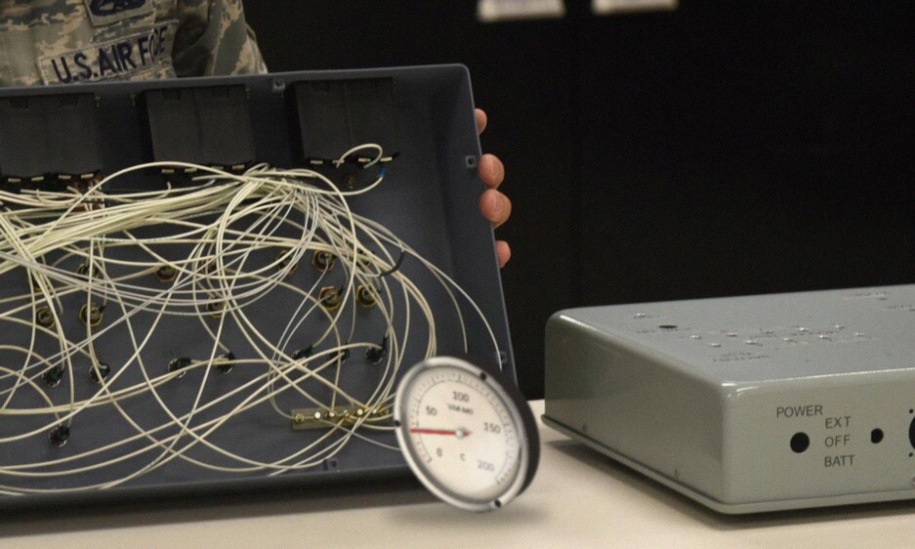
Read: value=25 unit=°C
